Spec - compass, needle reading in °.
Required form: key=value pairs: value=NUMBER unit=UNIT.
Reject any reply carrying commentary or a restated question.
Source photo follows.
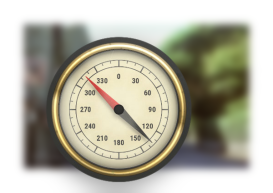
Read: value=315 unit=°
